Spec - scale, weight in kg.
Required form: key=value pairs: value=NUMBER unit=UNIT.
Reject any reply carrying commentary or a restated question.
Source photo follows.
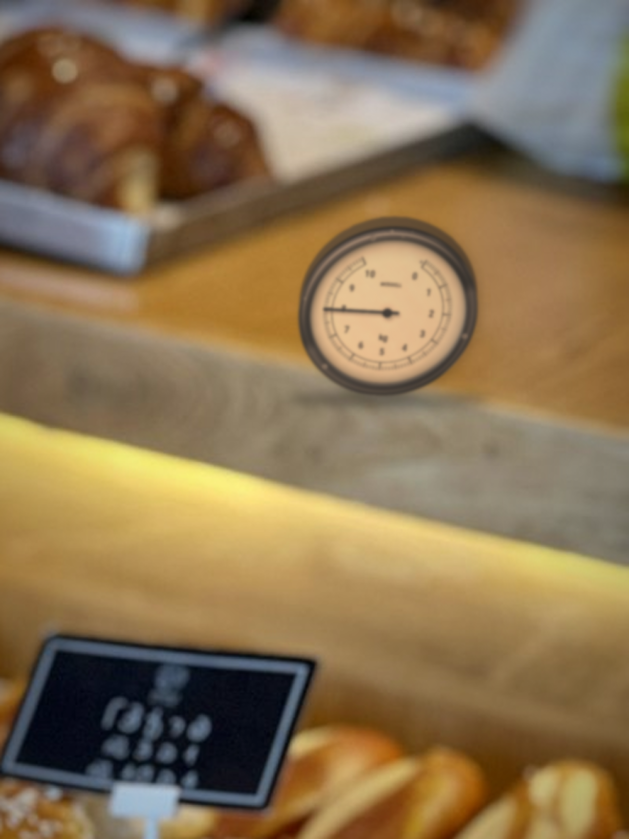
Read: value=8 unit=kg
